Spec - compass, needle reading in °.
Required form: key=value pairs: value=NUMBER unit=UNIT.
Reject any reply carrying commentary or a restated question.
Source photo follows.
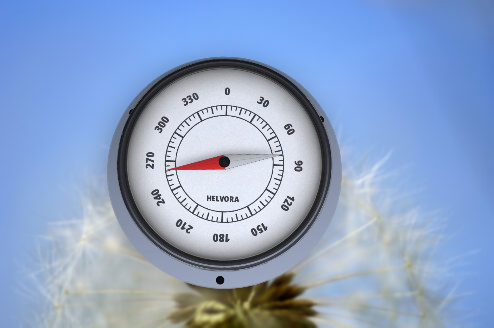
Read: value=260 unit=°
